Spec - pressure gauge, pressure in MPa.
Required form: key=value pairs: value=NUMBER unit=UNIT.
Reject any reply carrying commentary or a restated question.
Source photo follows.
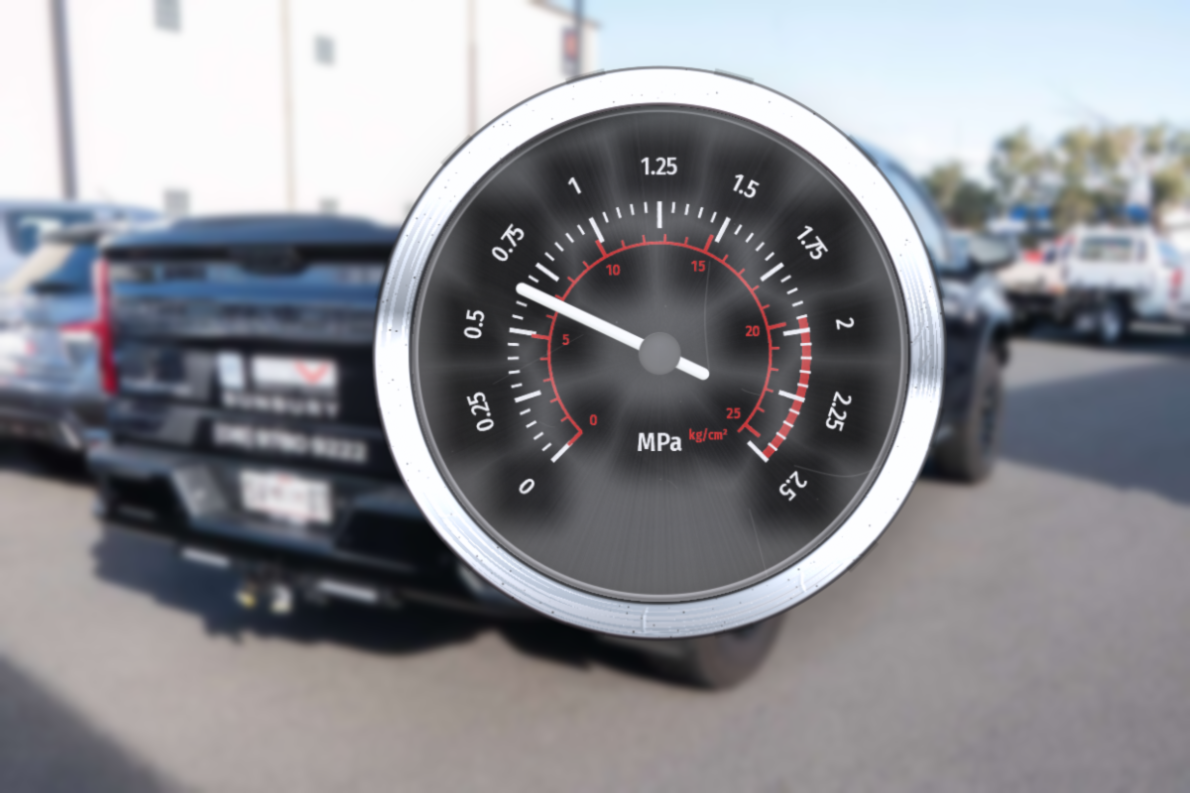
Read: value=0.65 unit=MPa
